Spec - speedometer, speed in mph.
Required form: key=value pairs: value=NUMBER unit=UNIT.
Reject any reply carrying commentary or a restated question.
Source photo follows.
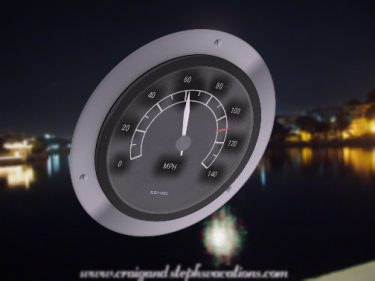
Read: value=60 unit=mph
